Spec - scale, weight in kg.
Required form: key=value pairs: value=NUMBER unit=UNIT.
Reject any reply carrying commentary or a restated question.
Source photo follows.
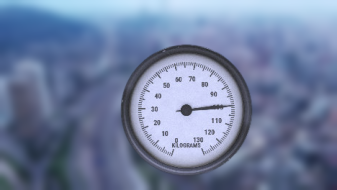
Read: value=100 unit=kg
